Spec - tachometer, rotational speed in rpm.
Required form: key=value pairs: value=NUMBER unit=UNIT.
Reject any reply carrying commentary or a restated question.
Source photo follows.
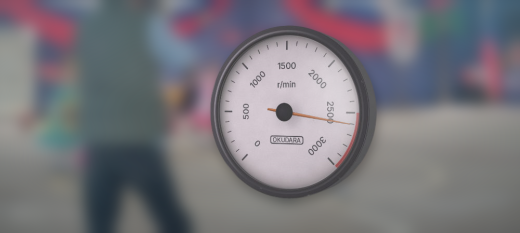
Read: value=2600 unit=rpm
